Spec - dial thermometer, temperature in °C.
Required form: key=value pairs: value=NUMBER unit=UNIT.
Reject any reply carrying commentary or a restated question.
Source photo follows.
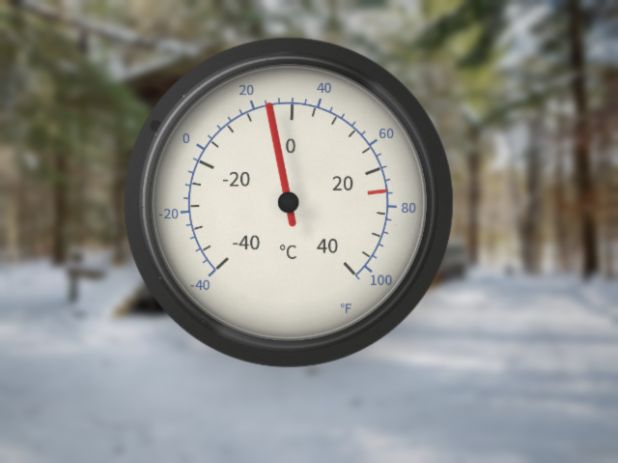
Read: value=-4 unit=°C
